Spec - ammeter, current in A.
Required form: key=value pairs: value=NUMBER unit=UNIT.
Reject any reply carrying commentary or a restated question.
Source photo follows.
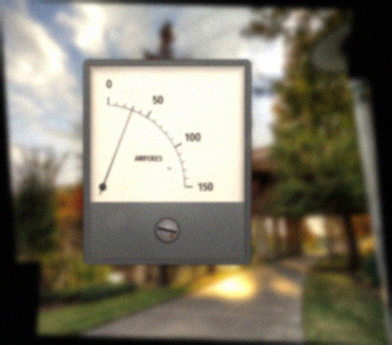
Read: value=30 unit=A
